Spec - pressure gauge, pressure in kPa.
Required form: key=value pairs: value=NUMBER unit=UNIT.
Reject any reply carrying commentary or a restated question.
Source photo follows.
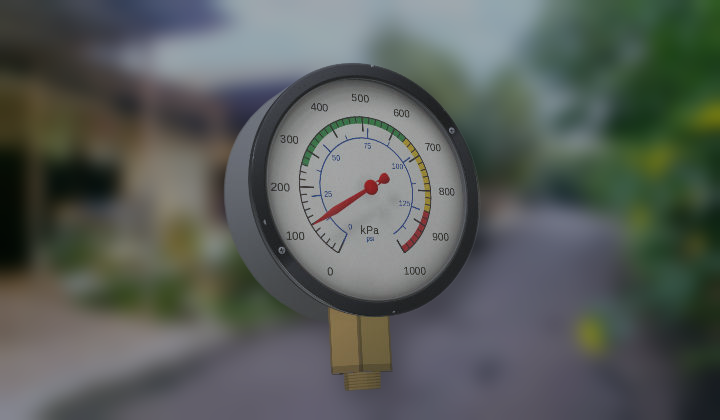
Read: value=100 unit=kPa
